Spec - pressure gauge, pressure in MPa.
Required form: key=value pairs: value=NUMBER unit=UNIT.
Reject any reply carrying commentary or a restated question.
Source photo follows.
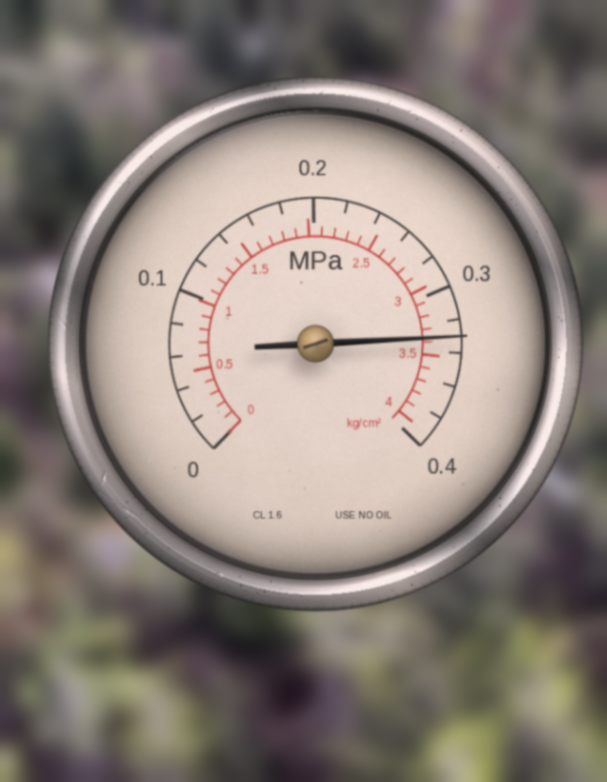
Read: value=0.33 unit=MPa
